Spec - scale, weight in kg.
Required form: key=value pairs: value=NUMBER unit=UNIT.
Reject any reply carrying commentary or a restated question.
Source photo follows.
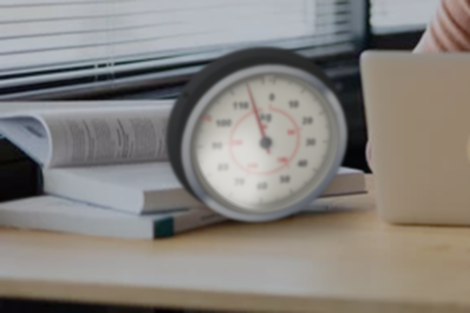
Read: value=115 unit=kg
